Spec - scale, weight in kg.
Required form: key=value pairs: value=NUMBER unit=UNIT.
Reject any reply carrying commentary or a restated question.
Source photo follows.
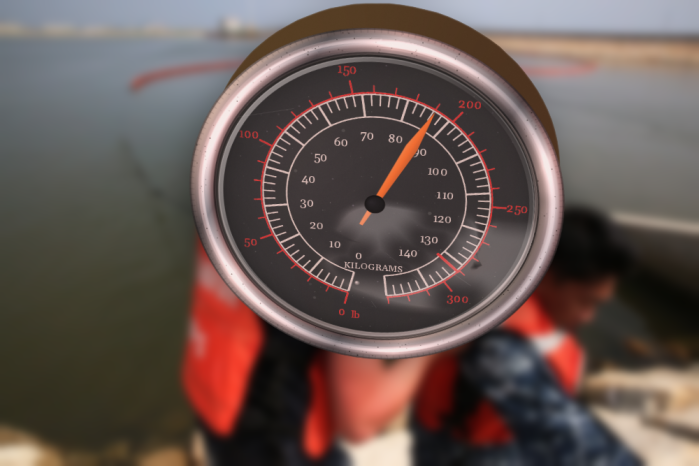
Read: value=86 unit=kg
